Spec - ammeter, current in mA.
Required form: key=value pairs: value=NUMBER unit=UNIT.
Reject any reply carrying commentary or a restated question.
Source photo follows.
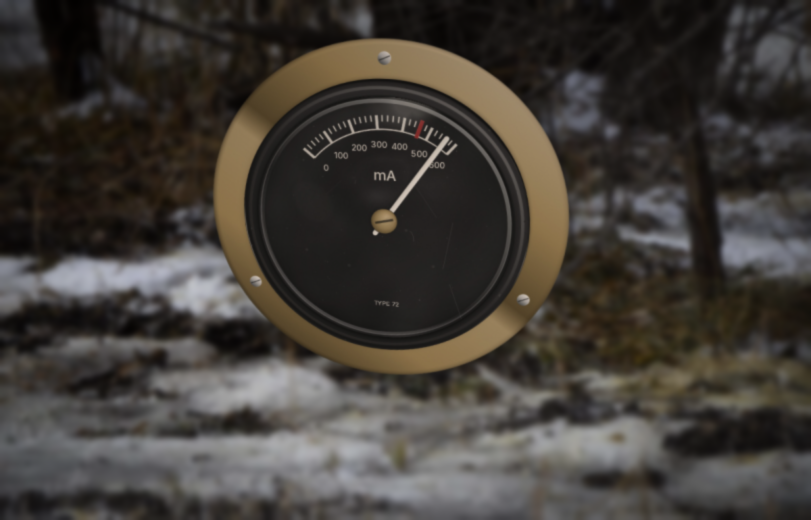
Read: value=560 unit=mA
